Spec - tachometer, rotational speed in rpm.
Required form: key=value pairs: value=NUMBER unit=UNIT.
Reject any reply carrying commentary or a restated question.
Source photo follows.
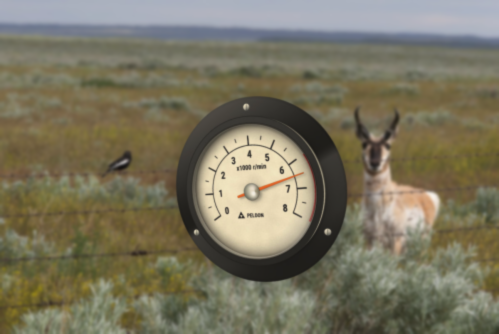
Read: value=6500 unit=rpm
